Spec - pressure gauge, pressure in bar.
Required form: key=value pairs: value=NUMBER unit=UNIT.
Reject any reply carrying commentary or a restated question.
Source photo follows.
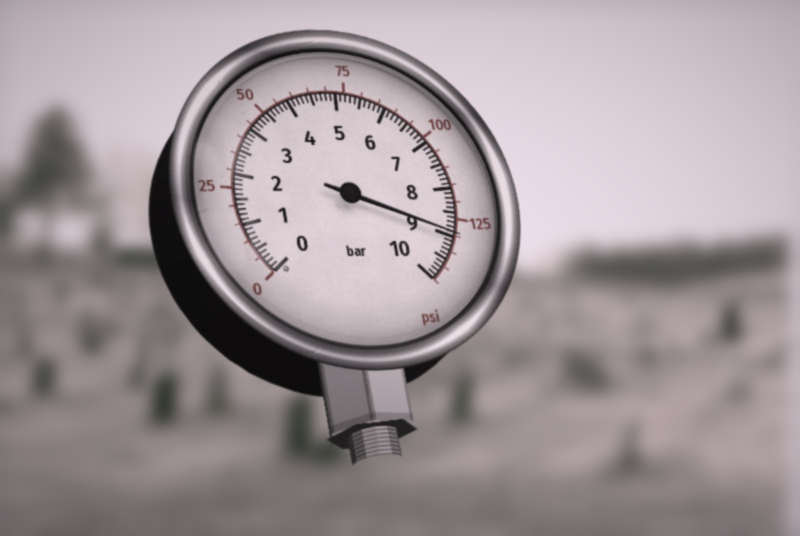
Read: value=9 unit=bar
